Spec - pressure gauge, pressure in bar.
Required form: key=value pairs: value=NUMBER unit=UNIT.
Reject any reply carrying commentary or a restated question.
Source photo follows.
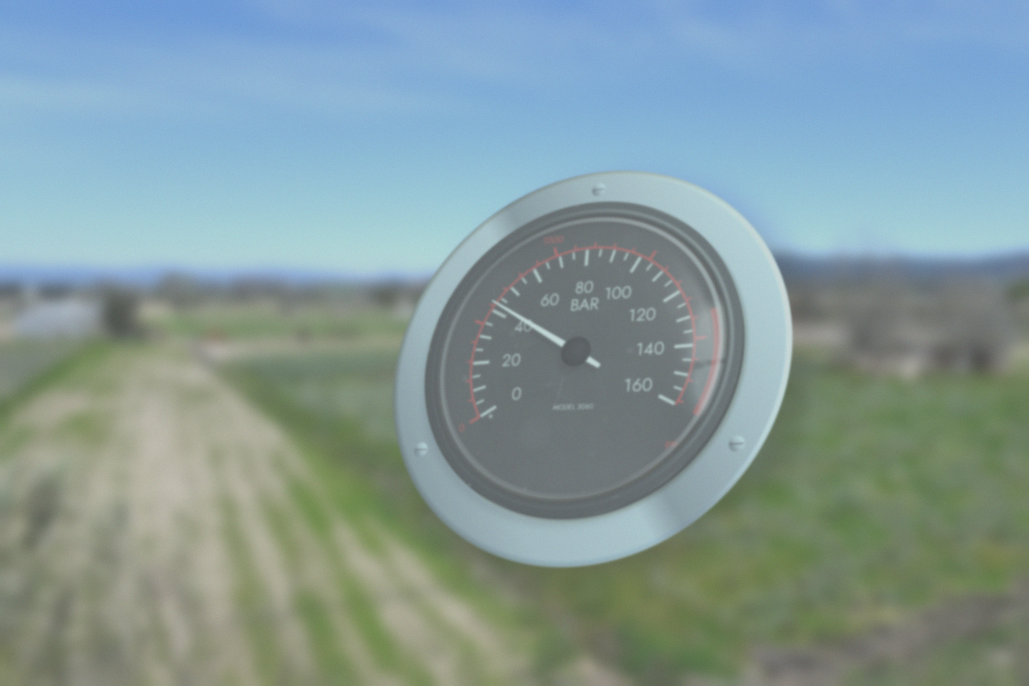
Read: value=42.5 unit=bar
